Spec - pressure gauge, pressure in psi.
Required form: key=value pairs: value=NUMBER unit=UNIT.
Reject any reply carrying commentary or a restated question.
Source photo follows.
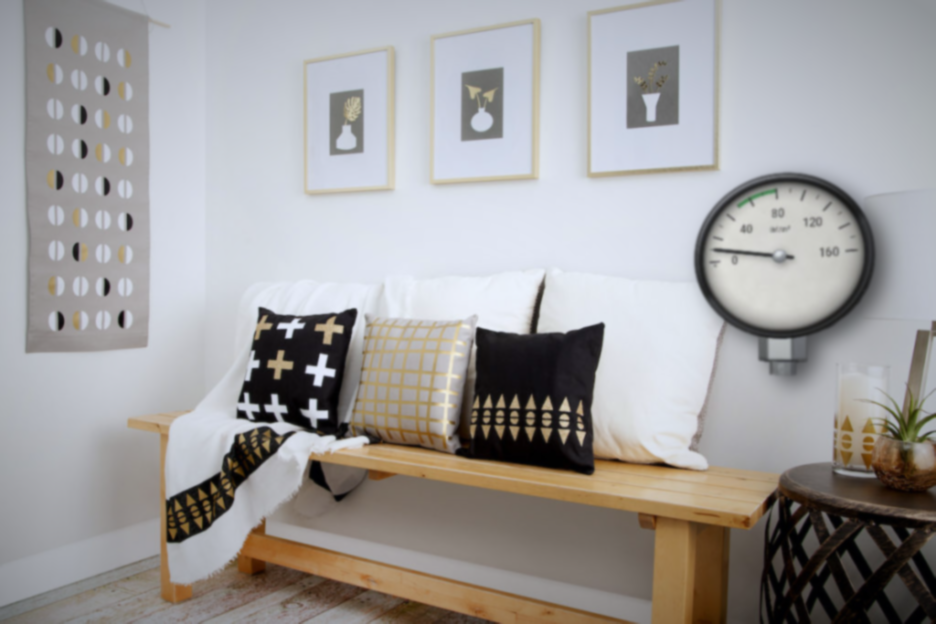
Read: value=10 unit=psi
